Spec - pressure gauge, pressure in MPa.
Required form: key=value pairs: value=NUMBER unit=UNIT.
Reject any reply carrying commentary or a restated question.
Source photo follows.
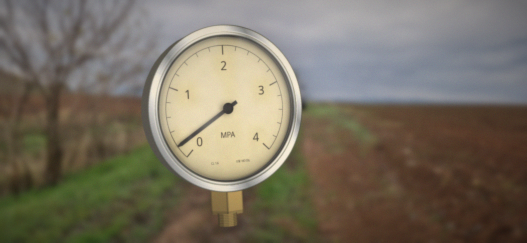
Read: value=0.2 unit=MPa
